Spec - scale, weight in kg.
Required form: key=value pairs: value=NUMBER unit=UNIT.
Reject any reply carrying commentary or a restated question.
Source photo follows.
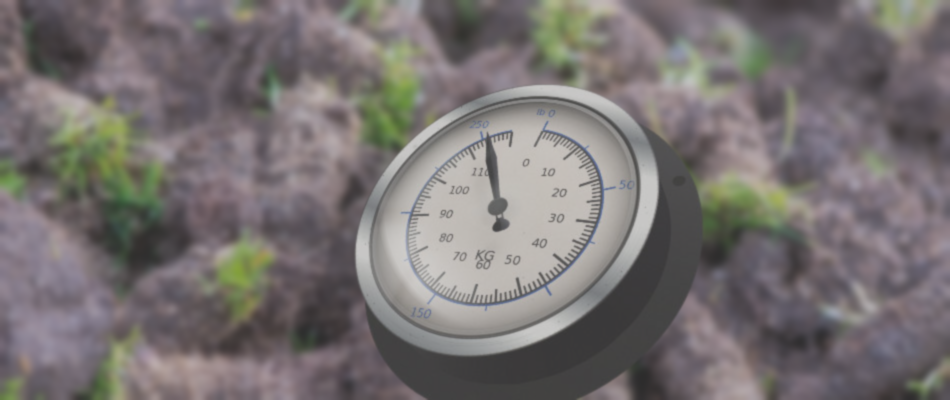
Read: value=115 unit=kg
